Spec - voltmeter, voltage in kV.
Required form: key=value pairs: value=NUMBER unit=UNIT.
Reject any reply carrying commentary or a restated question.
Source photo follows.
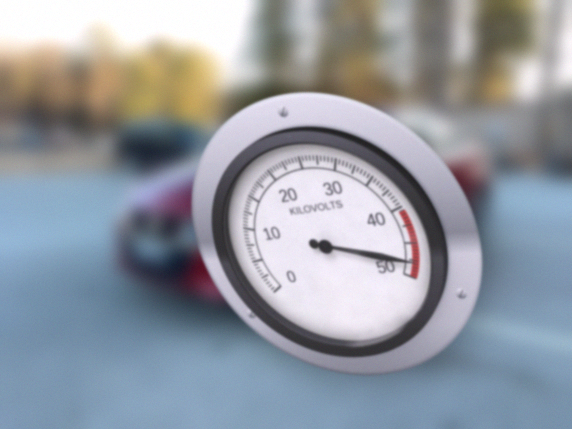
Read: value=47.5 unit=kV
